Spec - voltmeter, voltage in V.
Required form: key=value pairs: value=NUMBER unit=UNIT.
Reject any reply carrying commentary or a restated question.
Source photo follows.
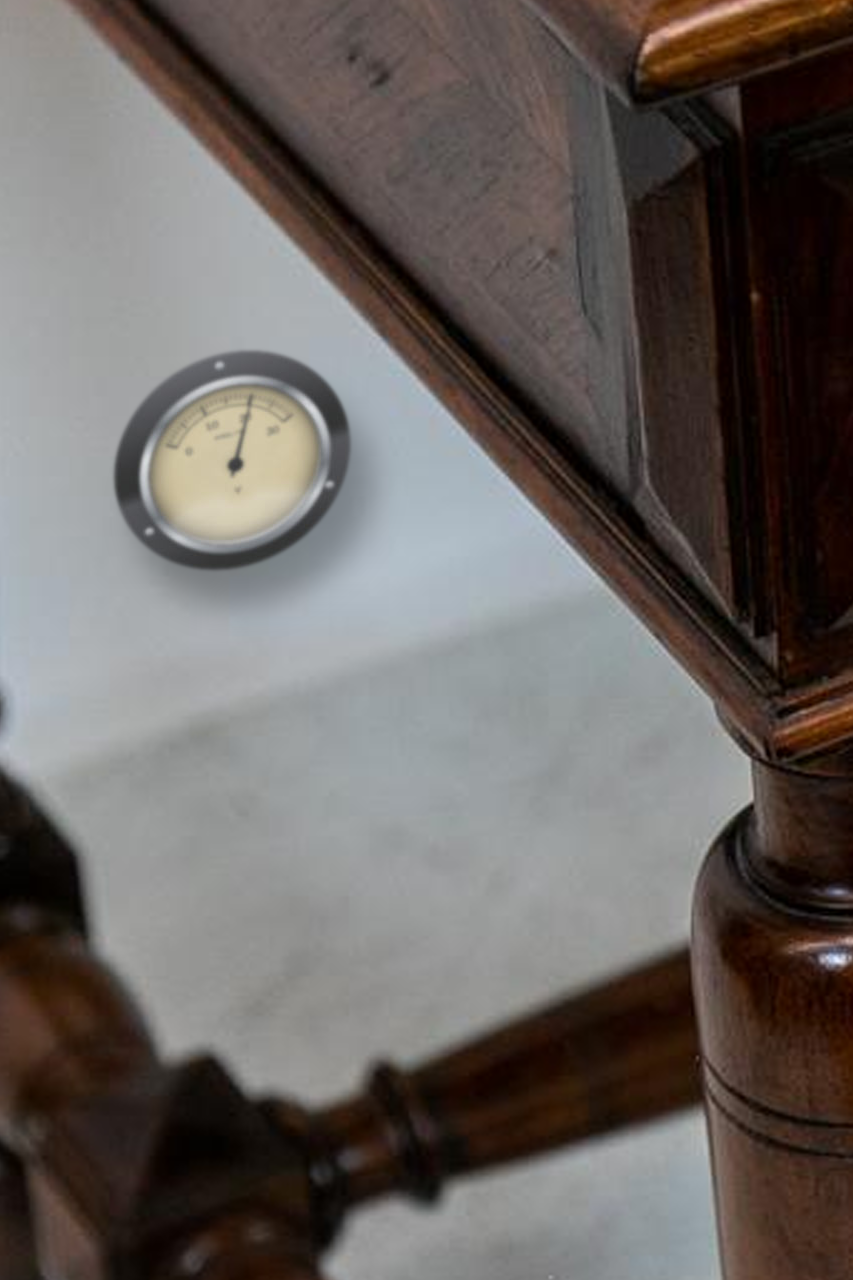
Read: value=20 unit=V
